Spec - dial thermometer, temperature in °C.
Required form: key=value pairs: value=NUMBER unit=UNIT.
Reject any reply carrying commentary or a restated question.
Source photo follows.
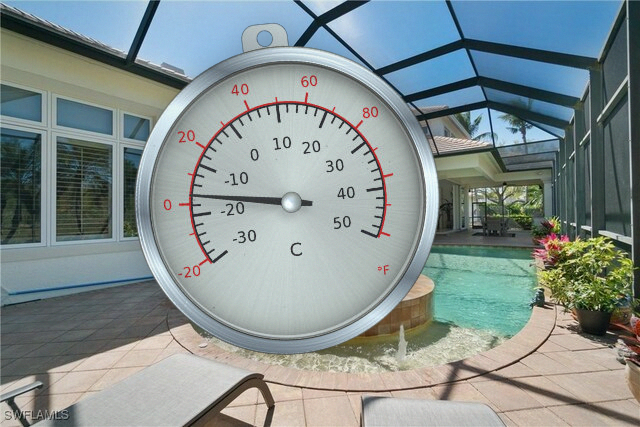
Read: value=-16 unit=°C
